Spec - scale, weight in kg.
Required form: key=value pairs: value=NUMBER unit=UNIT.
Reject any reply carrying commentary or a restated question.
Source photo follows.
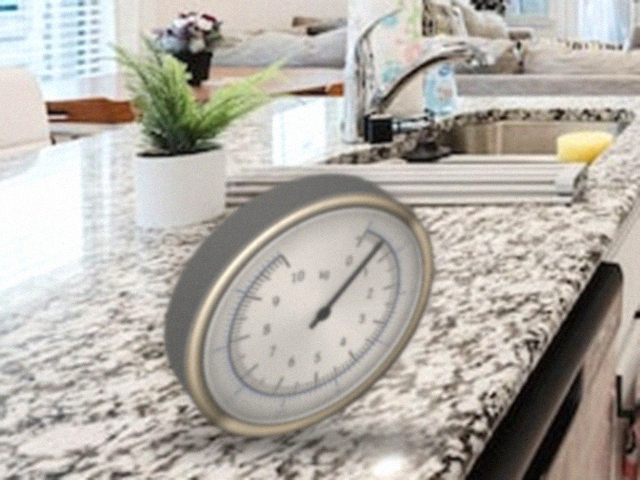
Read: value=0.5 unit=kg
